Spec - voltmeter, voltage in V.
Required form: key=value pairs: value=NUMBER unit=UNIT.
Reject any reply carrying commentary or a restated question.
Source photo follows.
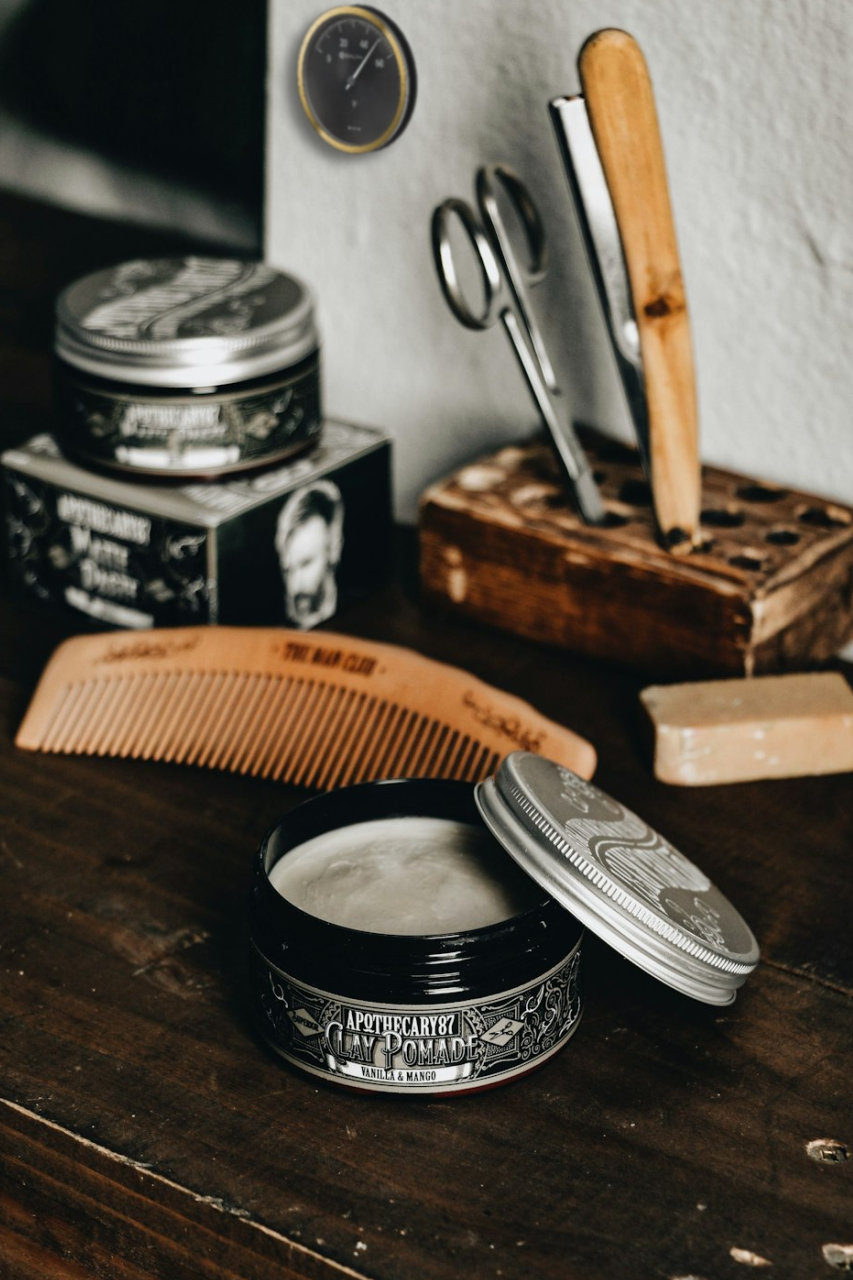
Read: value=50 unit=V
